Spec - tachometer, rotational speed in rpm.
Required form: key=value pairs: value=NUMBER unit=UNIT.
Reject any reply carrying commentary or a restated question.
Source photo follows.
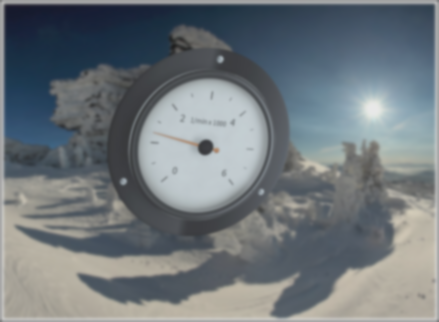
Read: value=1250 unit=rpm
